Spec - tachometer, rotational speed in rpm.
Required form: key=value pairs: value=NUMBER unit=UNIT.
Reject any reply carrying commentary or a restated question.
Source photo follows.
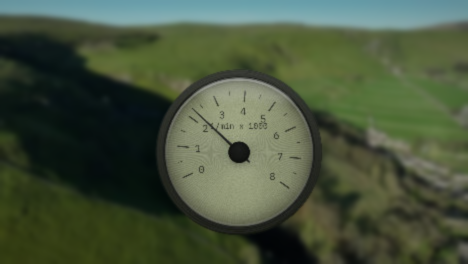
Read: value=2250 unit=rpm
